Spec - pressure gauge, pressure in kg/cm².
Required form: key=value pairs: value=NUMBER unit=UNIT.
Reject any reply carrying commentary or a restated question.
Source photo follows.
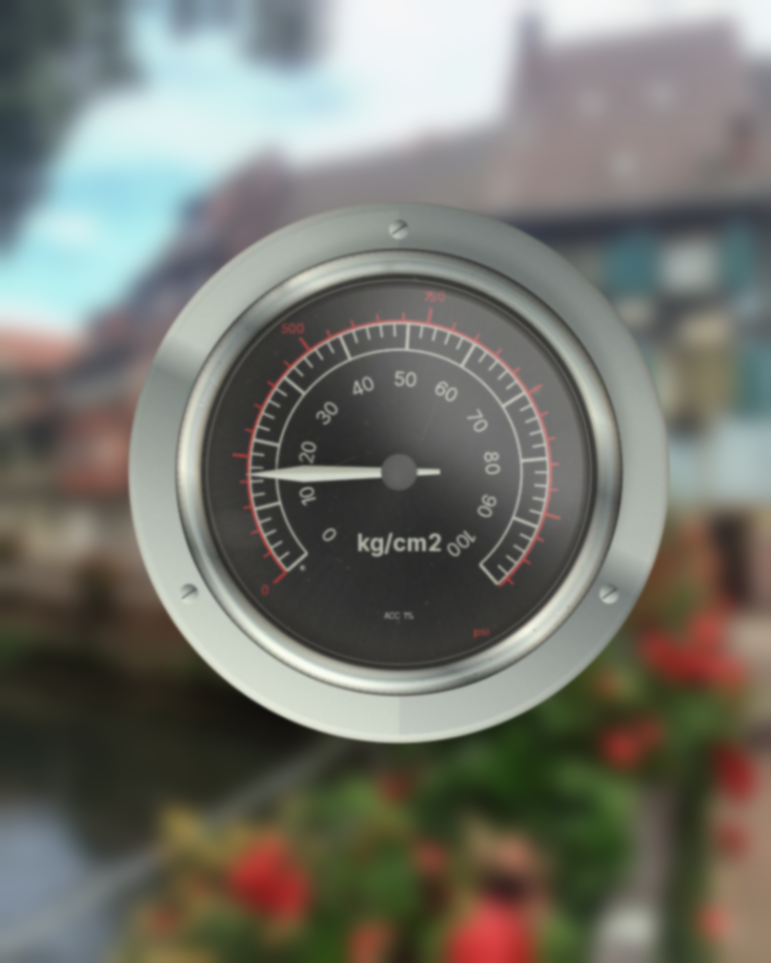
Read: value=15 unit=kg/cm²
